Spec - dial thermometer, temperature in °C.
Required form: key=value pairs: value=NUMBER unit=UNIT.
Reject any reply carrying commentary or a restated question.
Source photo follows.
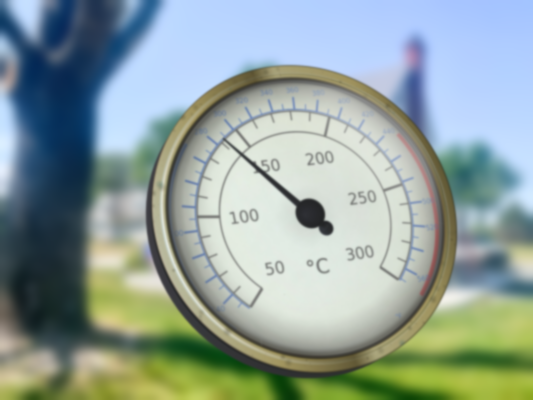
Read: value=140 unit=°C
